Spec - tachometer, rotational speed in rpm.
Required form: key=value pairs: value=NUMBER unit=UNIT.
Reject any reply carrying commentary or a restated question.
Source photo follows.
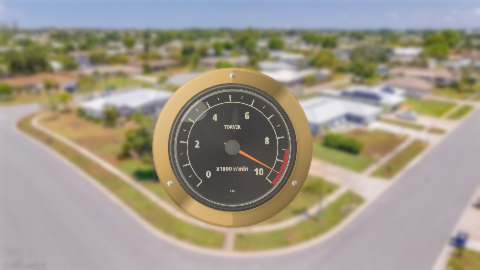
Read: value=9500 unit=rpm
